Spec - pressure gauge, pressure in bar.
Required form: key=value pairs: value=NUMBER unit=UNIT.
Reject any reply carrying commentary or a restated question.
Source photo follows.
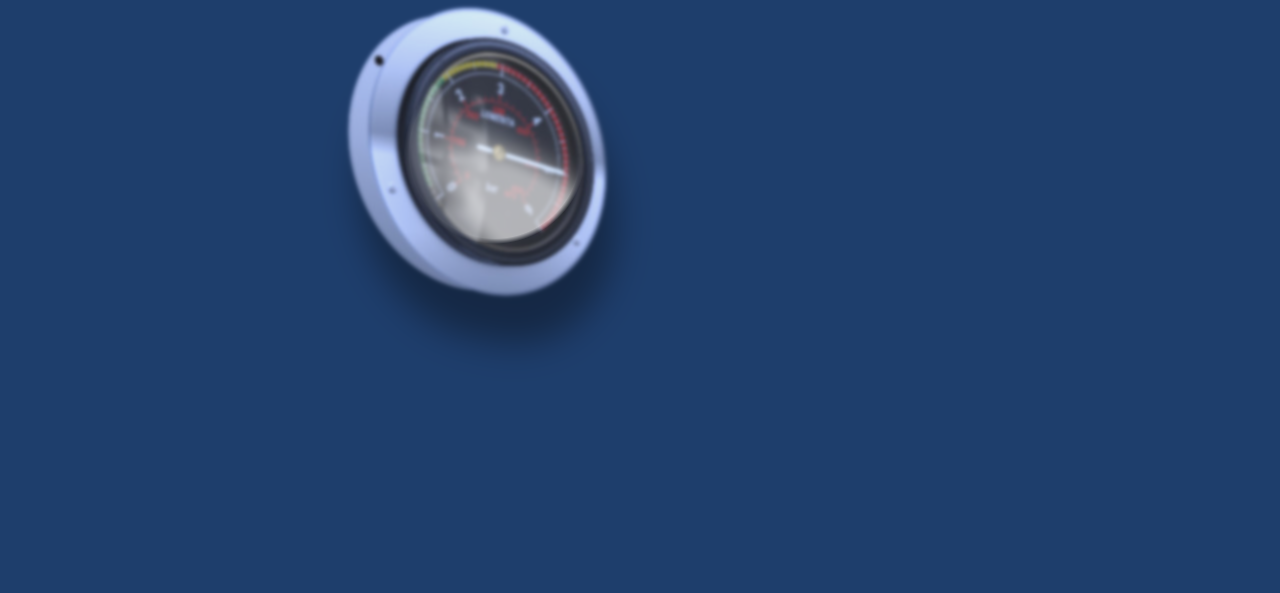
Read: value=5 unit=bar
